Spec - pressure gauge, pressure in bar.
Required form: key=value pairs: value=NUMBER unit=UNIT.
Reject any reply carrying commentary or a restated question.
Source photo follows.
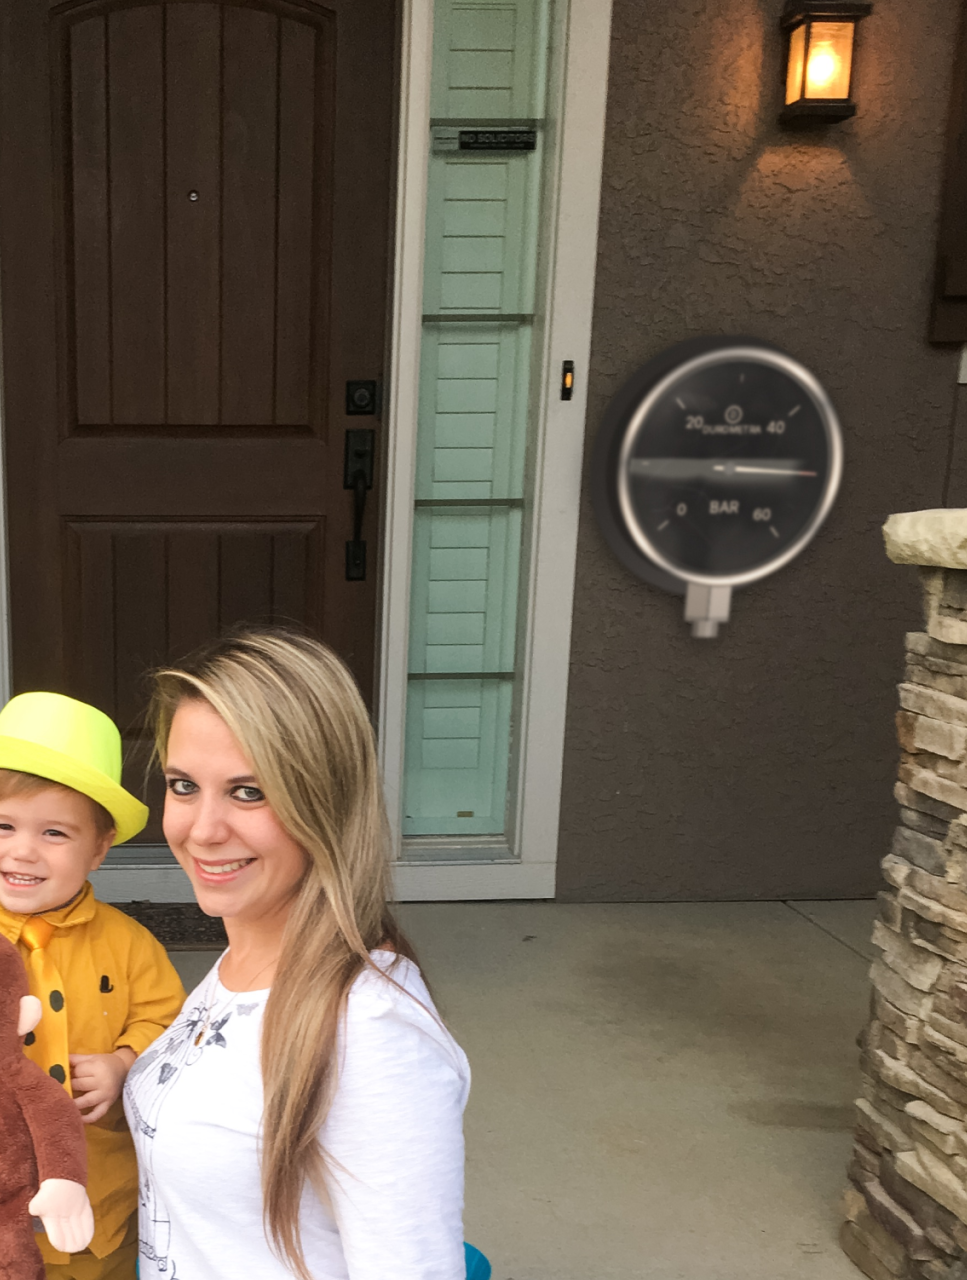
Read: value=50 unit=bar
